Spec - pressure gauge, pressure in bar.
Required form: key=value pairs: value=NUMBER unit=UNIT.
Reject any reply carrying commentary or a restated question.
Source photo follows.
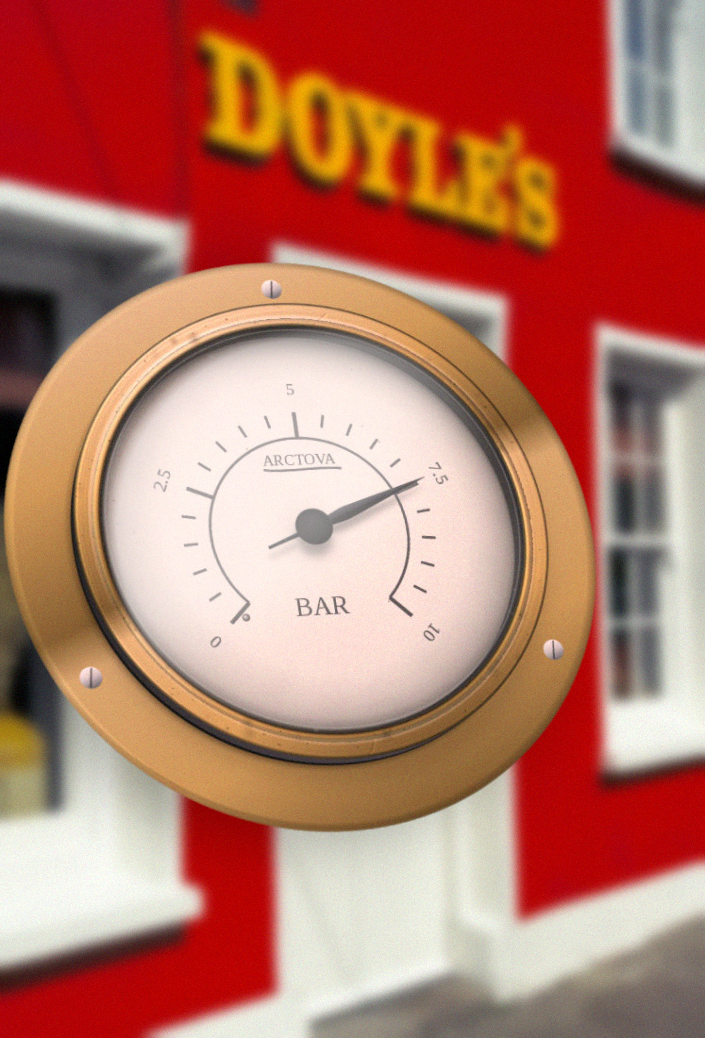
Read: value=7.5 unit=bar
